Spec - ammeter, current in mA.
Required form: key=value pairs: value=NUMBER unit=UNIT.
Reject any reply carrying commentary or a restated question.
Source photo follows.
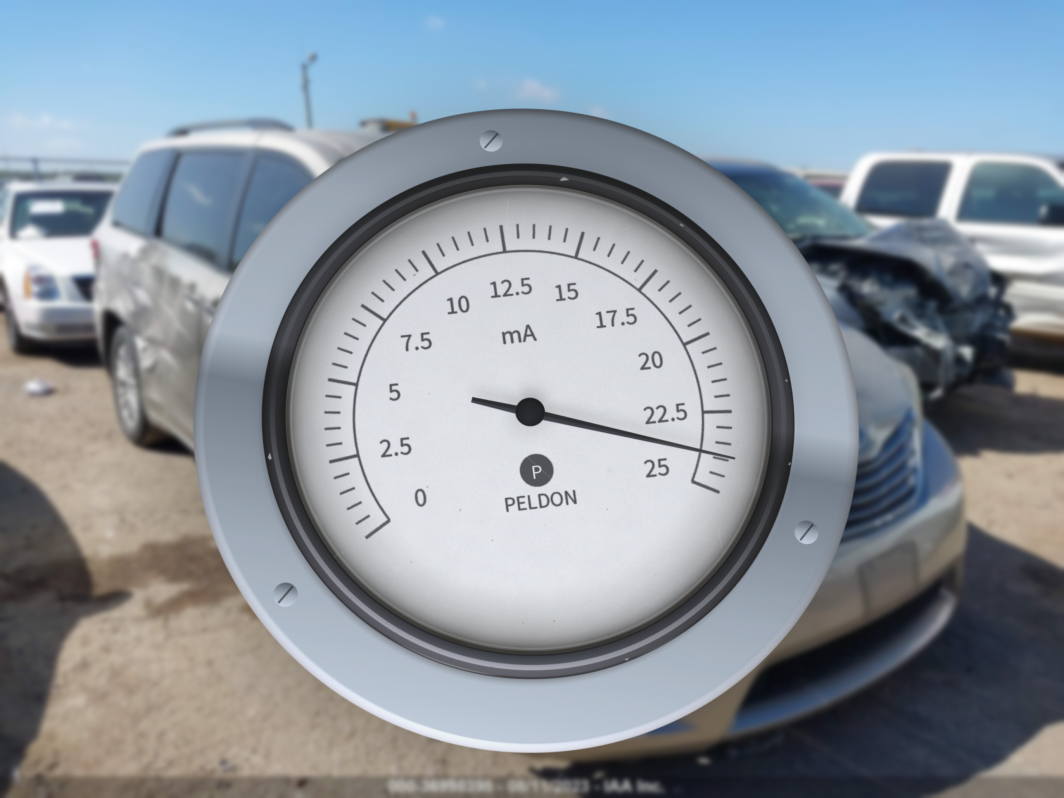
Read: value=24 unit=mA
